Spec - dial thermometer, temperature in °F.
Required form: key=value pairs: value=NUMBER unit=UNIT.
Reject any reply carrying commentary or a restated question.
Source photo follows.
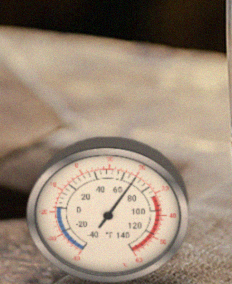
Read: value=68 unit=°F
